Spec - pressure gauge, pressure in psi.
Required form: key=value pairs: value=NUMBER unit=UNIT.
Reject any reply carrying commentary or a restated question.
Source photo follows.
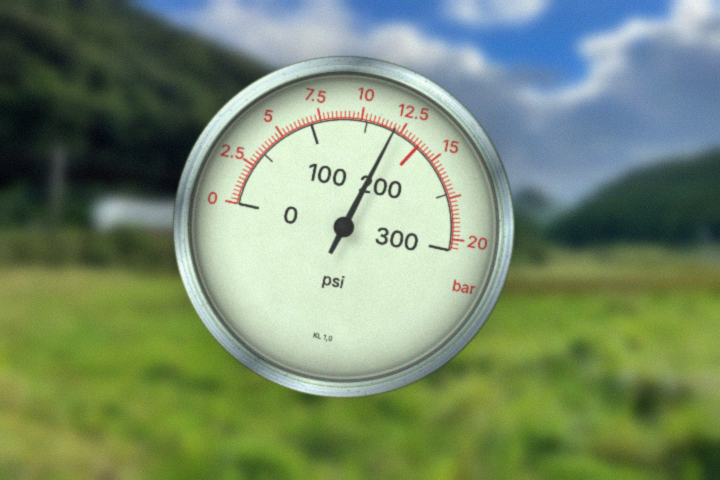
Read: value=175 unit=psi
